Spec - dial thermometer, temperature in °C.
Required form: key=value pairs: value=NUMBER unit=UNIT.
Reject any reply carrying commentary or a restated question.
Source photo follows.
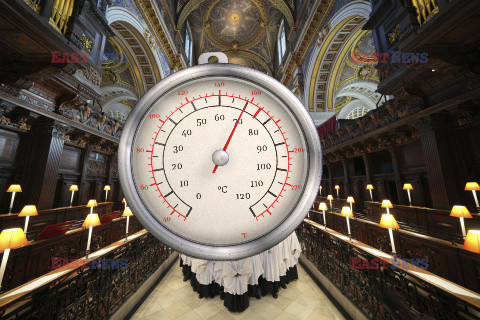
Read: value=70 unit=°C
